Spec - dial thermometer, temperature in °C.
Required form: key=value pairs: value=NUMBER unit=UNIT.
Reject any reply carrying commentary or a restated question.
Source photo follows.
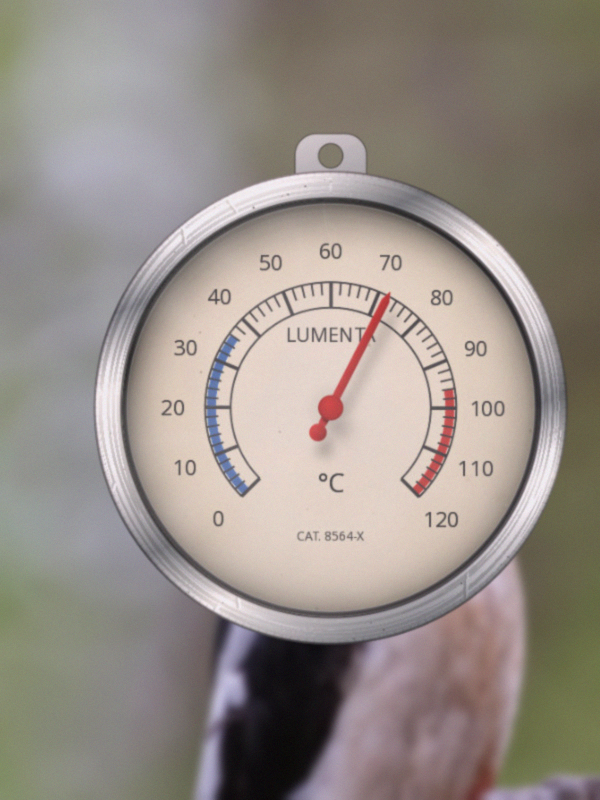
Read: value=72 unit=°C
